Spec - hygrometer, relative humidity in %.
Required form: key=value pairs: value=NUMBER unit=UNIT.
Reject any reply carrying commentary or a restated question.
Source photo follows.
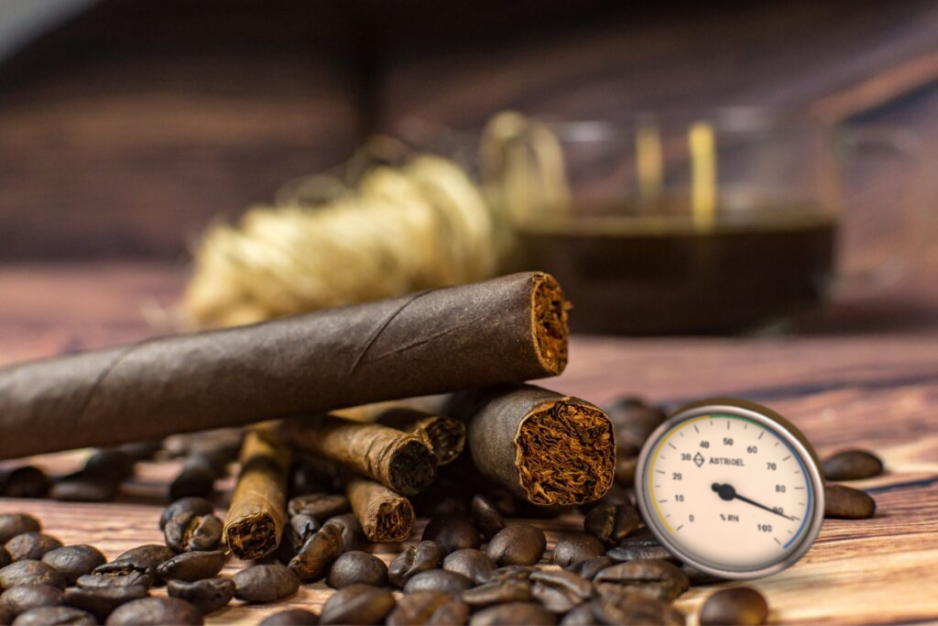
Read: value=90 unit=%
